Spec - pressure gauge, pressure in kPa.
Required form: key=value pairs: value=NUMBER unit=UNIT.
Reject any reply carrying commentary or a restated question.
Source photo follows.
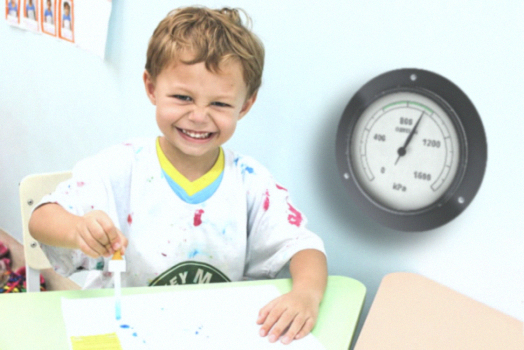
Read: value=950 unit=kPa
